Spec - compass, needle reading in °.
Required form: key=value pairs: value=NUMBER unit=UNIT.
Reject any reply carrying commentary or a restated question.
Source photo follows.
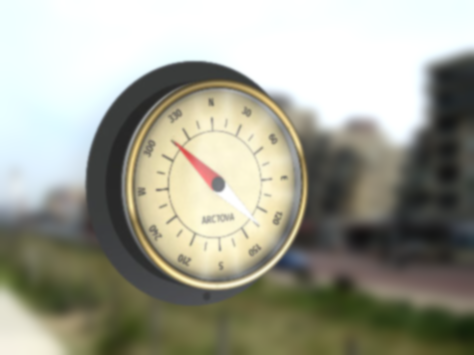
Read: value=315 unit=°
